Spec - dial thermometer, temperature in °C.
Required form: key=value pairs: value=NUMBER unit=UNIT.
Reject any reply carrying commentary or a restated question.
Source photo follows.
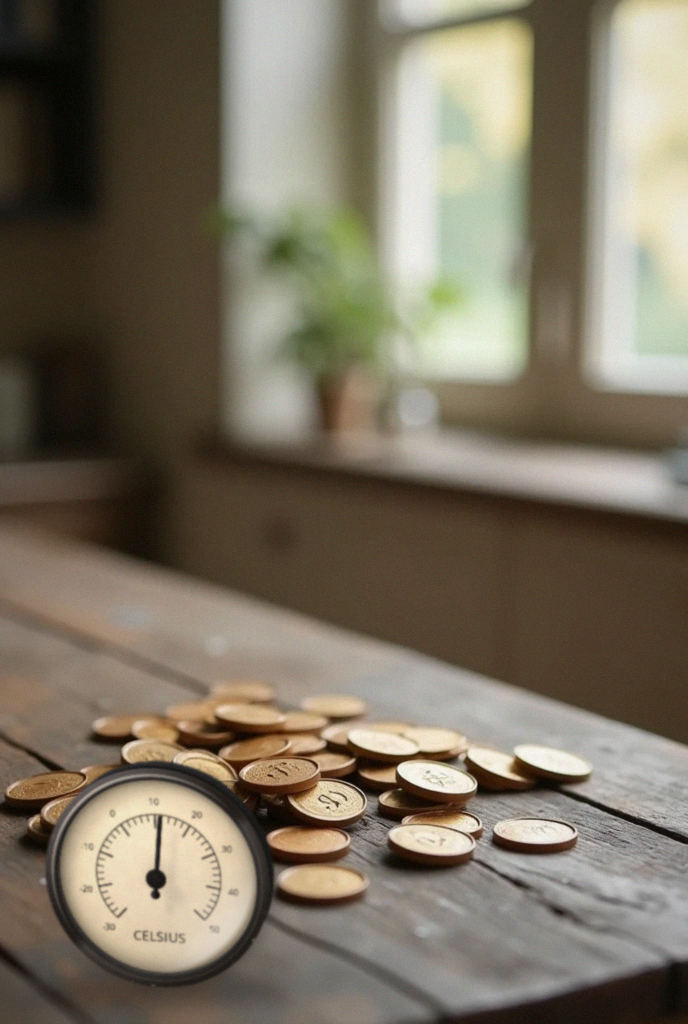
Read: value=12 unit=°C
